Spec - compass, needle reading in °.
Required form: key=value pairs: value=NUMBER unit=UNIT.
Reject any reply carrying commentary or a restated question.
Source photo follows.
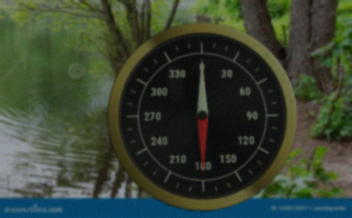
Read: value=180 unit=°
